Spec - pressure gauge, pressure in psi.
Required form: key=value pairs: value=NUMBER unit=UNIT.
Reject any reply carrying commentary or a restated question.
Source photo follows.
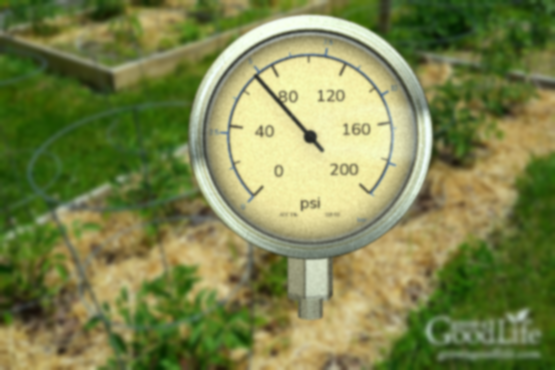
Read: value=70 unit=psi
